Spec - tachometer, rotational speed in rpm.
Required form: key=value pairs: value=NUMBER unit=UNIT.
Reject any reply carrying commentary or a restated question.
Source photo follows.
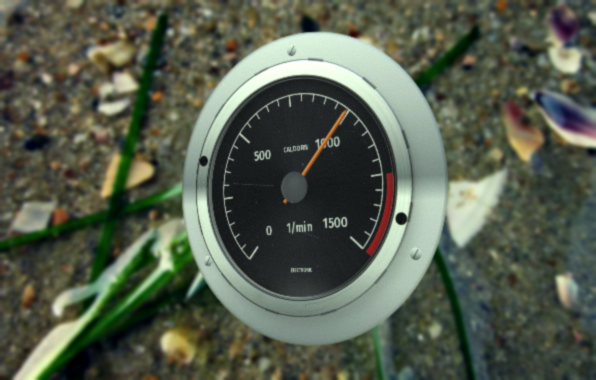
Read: value=1000 unit=rpm
